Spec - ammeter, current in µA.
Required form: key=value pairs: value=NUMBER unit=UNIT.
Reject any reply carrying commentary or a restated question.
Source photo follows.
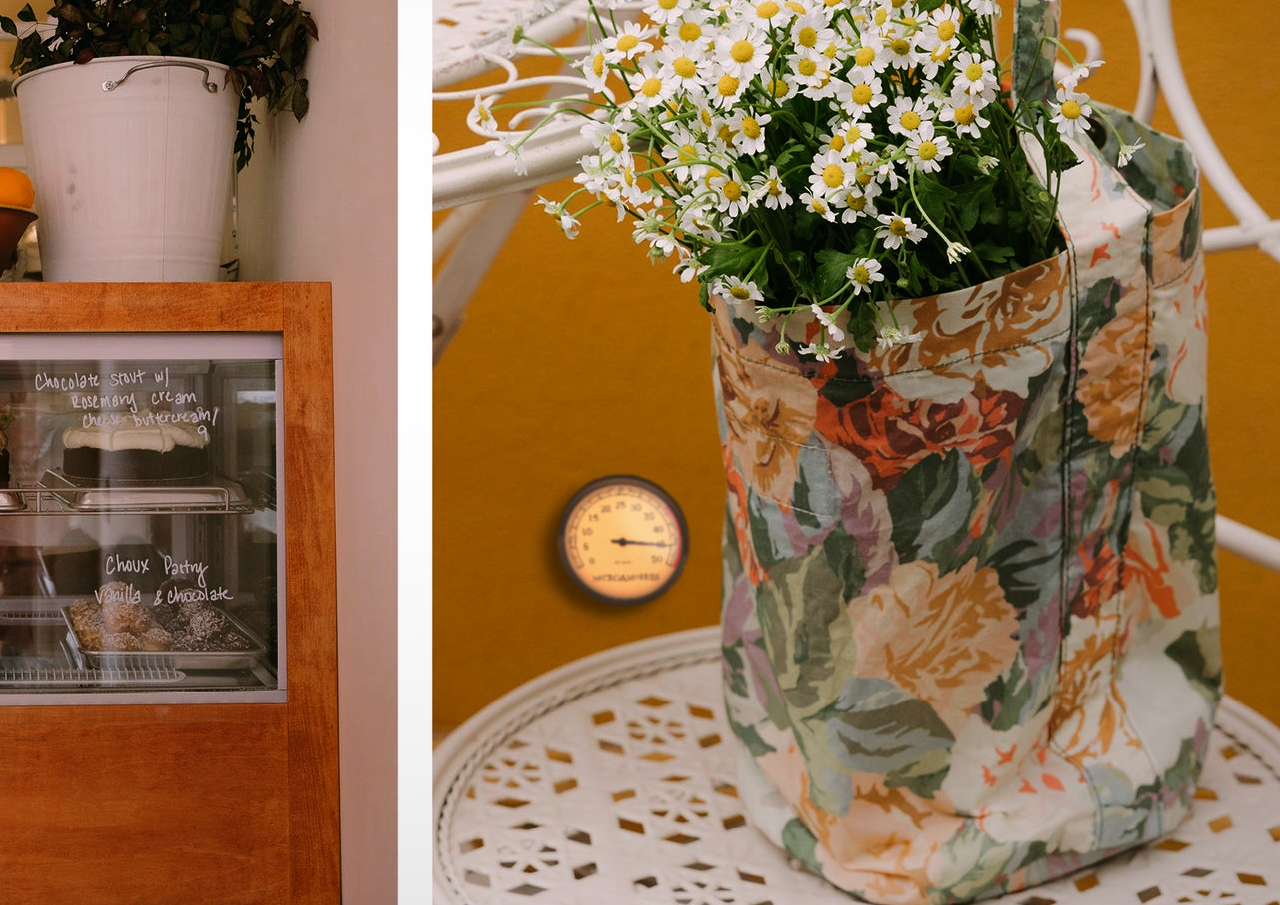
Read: value=45 unit=µA
